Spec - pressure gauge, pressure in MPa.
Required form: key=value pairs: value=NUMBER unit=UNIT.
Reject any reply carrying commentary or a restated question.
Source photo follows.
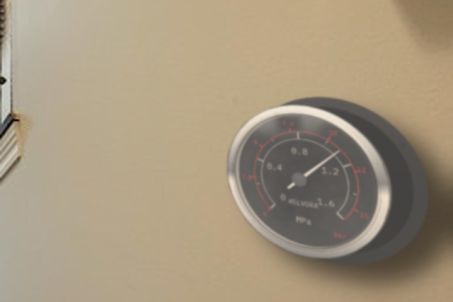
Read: value=1.1 unit=MPa
